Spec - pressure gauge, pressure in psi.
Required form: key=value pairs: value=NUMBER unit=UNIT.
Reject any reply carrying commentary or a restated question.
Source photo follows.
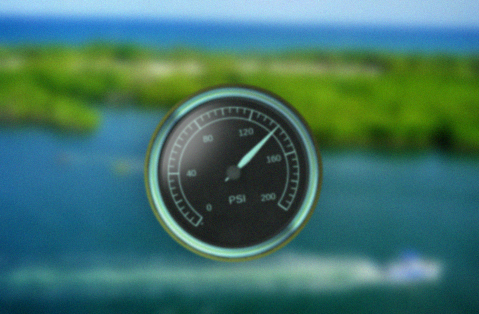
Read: value=140 unit=psi
